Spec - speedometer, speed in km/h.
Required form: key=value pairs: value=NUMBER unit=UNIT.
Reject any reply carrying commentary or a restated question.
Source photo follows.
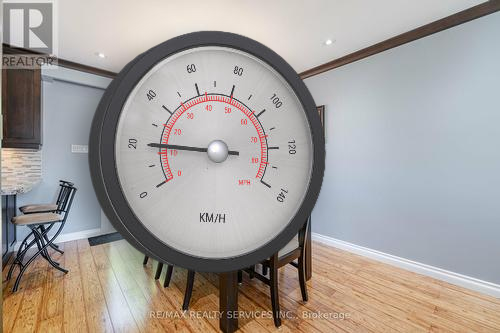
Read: value=20 unit=km/h
